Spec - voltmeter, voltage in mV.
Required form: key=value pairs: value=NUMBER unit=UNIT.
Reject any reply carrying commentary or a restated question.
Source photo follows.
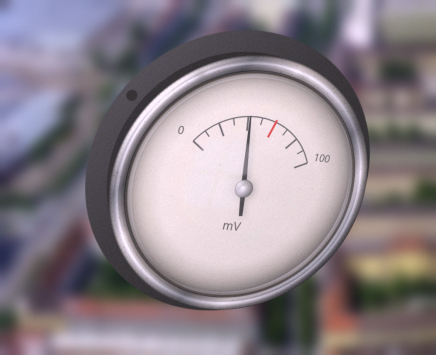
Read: value=40 unit=mV
